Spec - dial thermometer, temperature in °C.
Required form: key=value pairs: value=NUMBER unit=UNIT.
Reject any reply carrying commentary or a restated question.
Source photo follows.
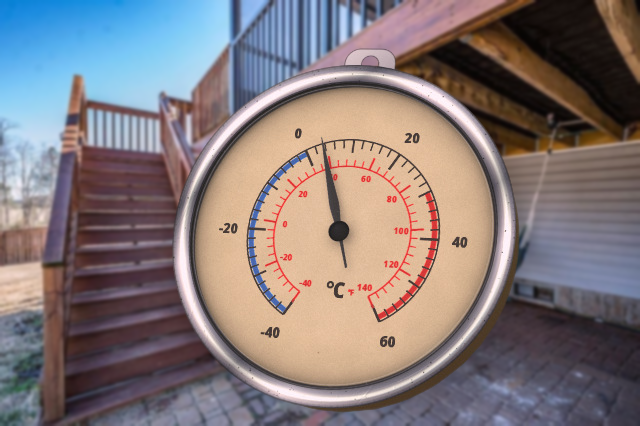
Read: value=4 unit=°C
